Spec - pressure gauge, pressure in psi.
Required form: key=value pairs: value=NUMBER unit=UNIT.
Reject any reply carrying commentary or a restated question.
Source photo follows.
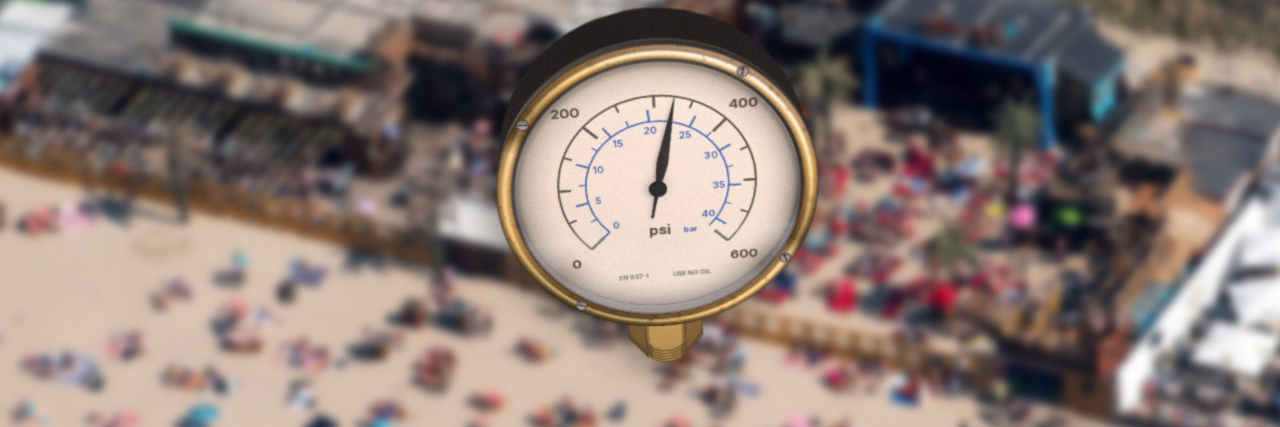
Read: value=325 unit=psi
